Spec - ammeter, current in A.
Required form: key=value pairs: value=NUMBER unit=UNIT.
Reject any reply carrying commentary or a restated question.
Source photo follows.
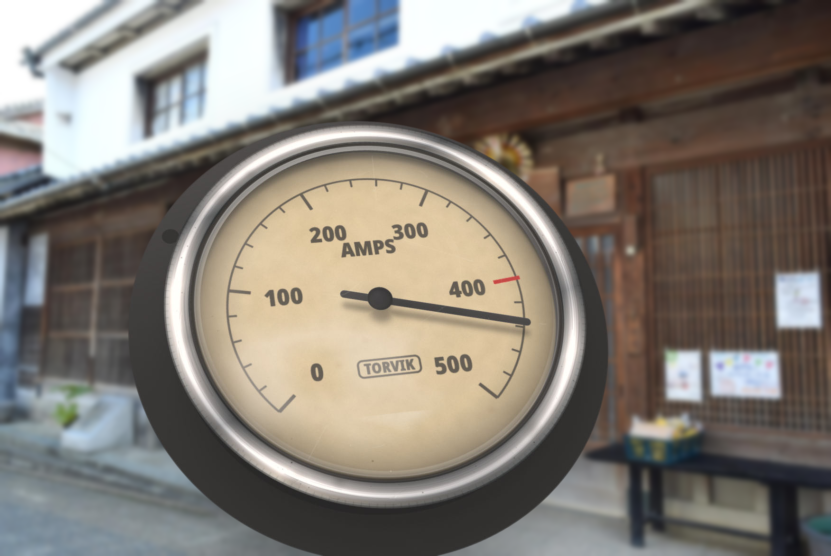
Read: value=440 unit=A
